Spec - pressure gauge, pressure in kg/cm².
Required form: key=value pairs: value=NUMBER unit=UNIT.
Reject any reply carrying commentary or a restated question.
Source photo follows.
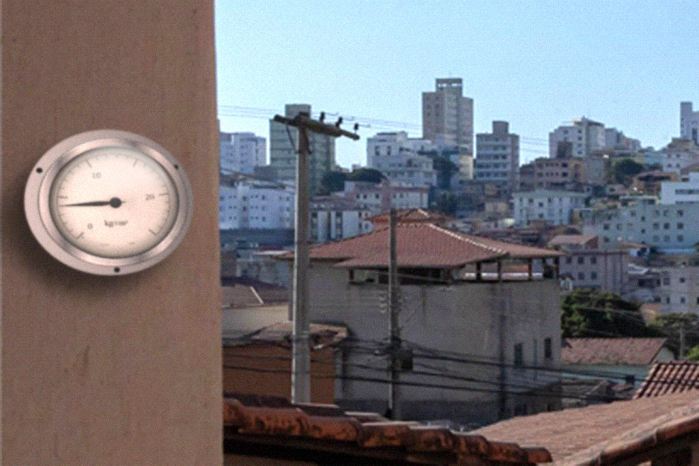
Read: value=4 unit=kg/cm²
